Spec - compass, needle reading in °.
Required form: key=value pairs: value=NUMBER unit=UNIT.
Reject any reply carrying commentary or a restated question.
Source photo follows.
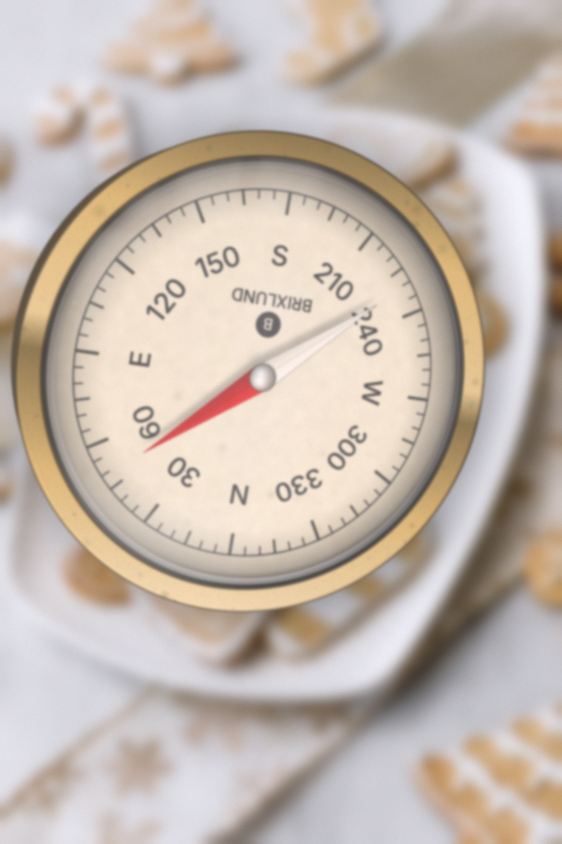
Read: value=50 unit=°
